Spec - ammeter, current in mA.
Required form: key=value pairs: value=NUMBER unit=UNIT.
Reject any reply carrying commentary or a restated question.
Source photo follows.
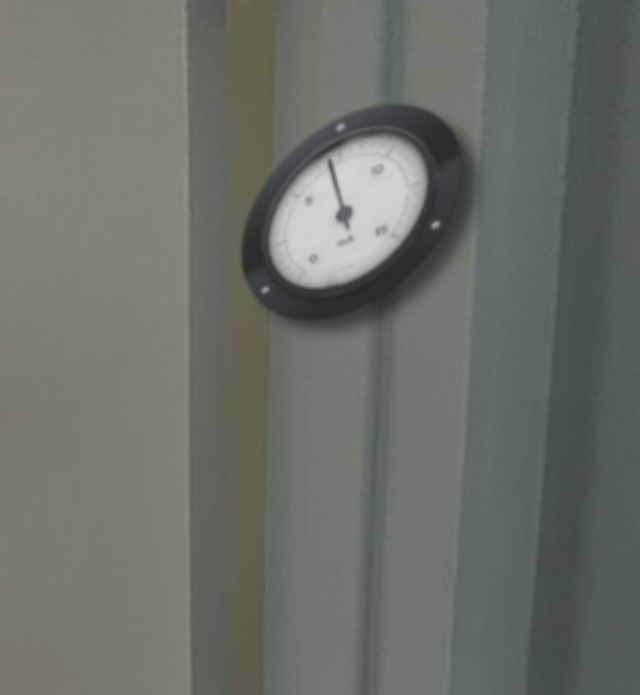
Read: value=7 unit=mA
